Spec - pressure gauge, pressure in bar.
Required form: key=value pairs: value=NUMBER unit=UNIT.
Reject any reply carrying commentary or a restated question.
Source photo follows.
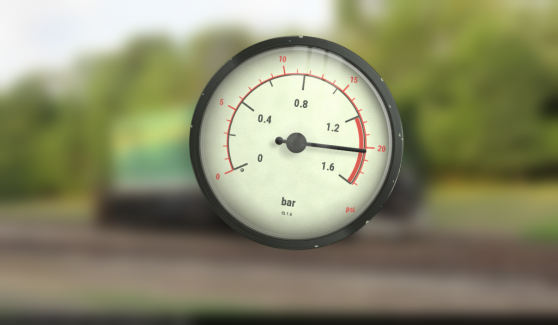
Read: value=1.4 unit=bar
